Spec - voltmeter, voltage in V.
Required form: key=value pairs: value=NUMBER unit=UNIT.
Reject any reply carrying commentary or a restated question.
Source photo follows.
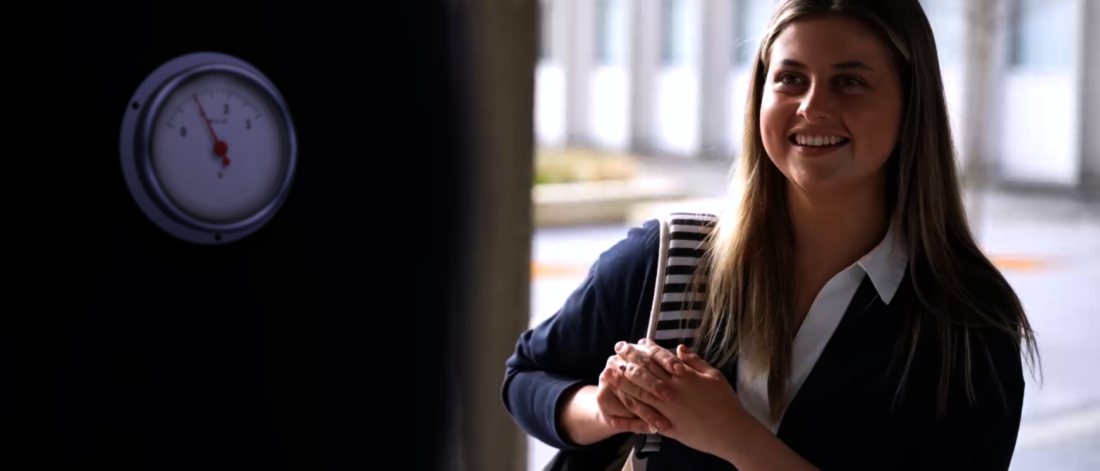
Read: value=1 unit=V
